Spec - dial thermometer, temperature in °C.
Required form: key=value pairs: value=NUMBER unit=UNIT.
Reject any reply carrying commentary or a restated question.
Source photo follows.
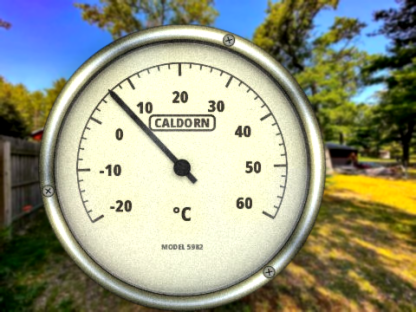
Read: value=6 unit=°C
